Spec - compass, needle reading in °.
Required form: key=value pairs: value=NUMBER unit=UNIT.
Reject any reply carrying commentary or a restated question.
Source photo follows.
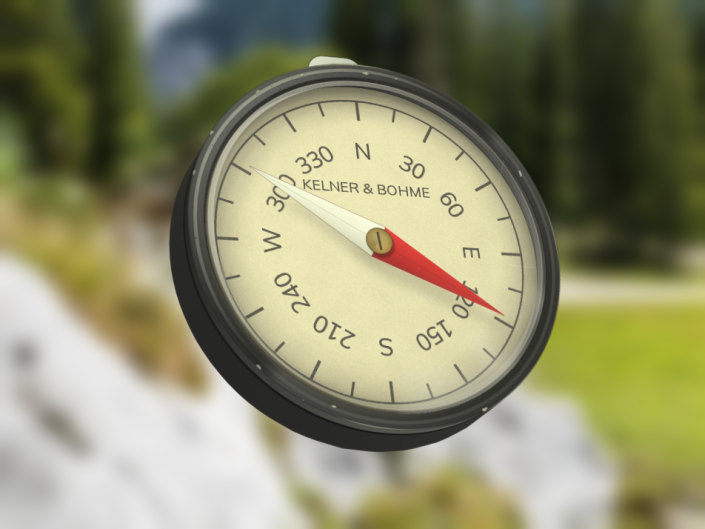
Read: value=120 unit=°
